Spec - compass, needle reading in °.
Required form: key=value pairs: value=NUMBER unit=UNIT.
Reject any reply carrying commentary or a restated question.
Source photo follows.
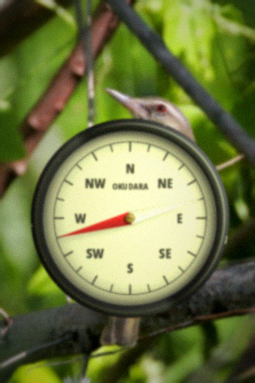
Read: value=255 unit=°
